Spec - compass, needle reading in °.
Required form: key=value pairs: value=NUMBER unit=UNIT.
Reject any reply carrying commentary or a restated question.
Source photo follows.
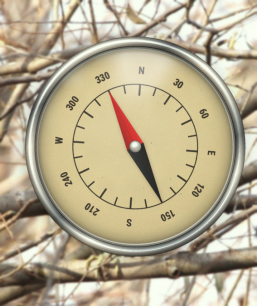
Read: value=330 unit=°
